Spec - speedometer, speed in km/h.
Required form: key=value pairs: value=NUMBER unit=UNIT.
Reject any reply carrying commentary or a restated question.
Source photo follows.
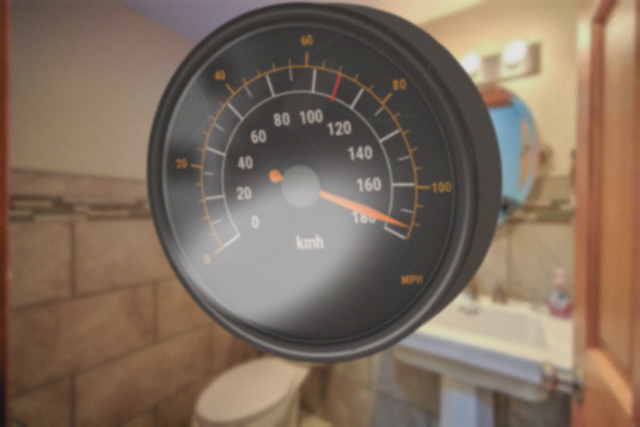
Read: value=175 unit=km/h
